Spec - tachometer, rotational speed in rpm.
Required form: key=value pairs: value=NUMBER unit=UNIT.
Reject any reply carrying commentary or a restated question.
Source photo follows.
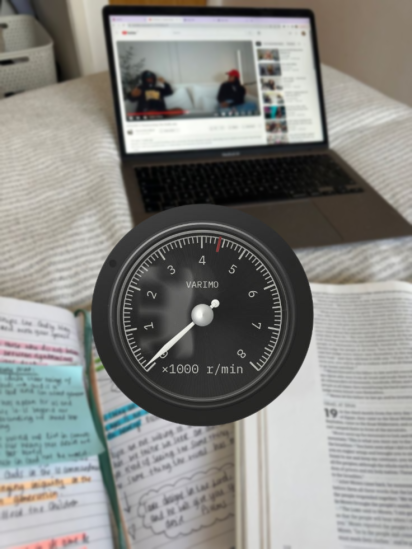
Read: value=100 unit=rpm
